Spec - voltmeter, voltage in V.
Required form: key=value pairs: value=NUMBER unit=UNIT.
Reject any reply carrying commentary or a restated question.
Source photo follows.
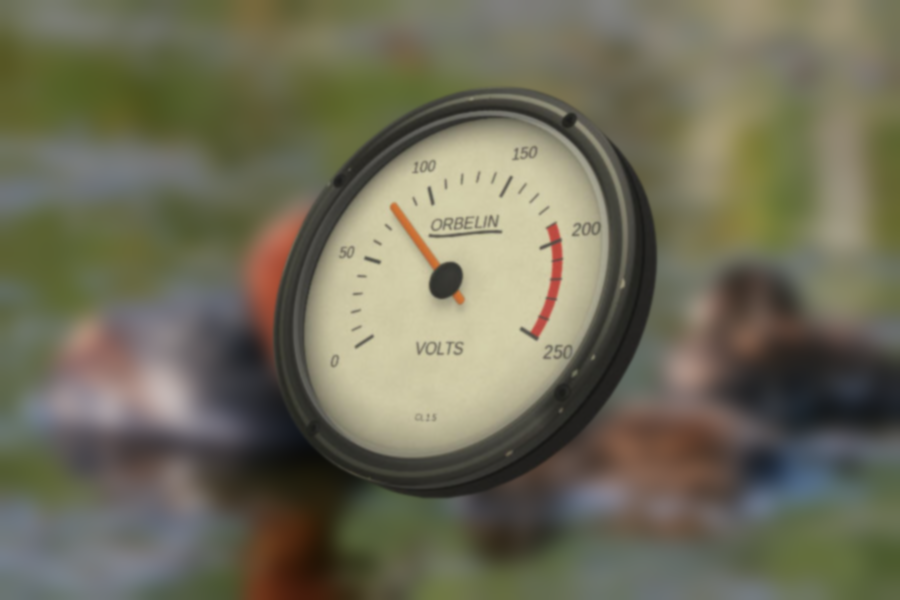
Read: value=80 unit=V
